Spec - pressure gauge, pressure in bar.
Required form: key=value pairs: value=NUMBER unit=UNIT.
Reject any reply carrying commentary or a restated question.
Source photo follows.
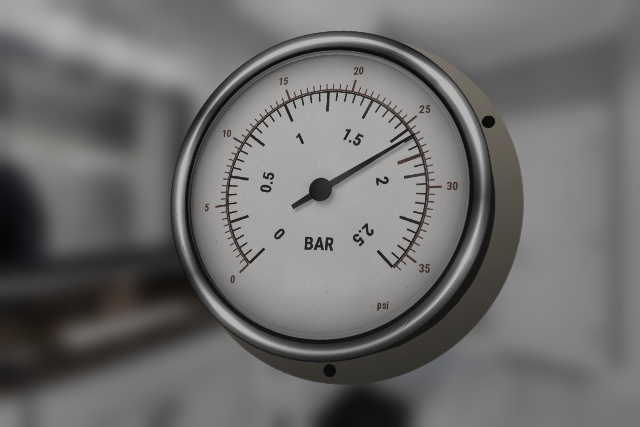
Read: value=1.8 unit=bar
